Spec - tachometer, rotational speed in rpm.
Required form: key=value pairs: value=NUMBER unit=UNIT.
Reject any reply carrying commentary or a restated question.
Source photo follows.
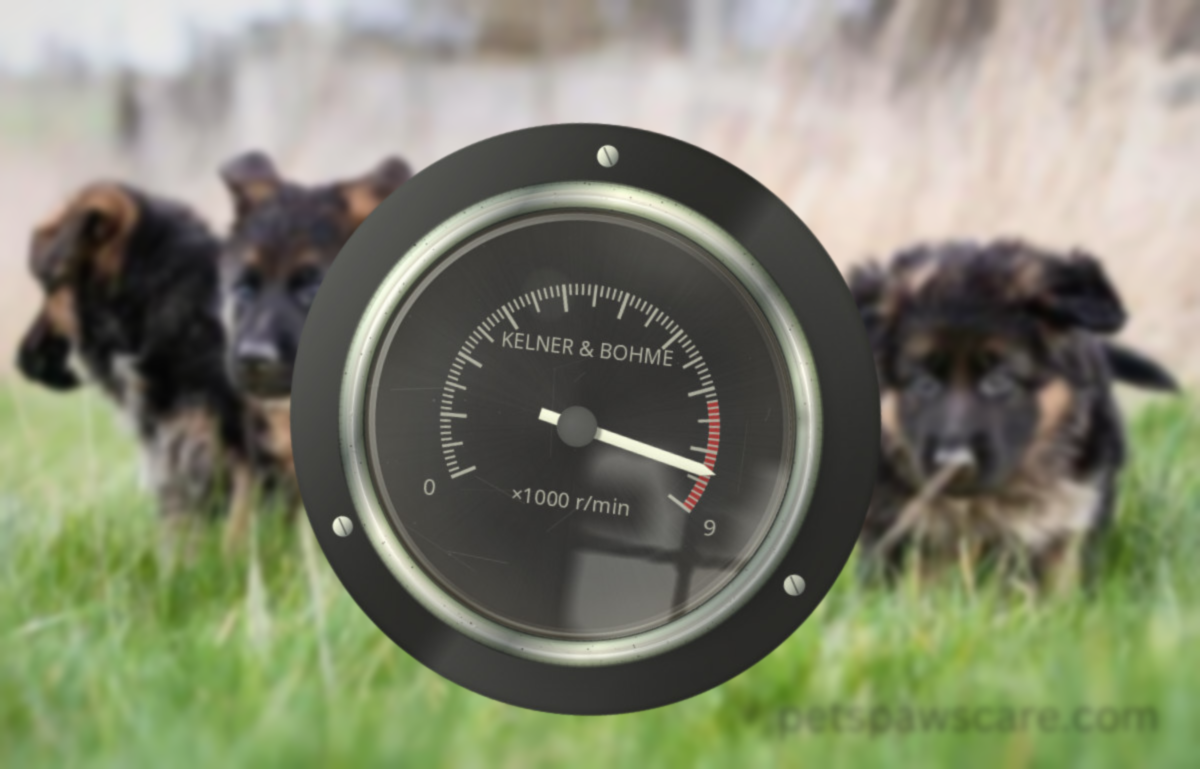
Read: value=8300 unit=rpm
